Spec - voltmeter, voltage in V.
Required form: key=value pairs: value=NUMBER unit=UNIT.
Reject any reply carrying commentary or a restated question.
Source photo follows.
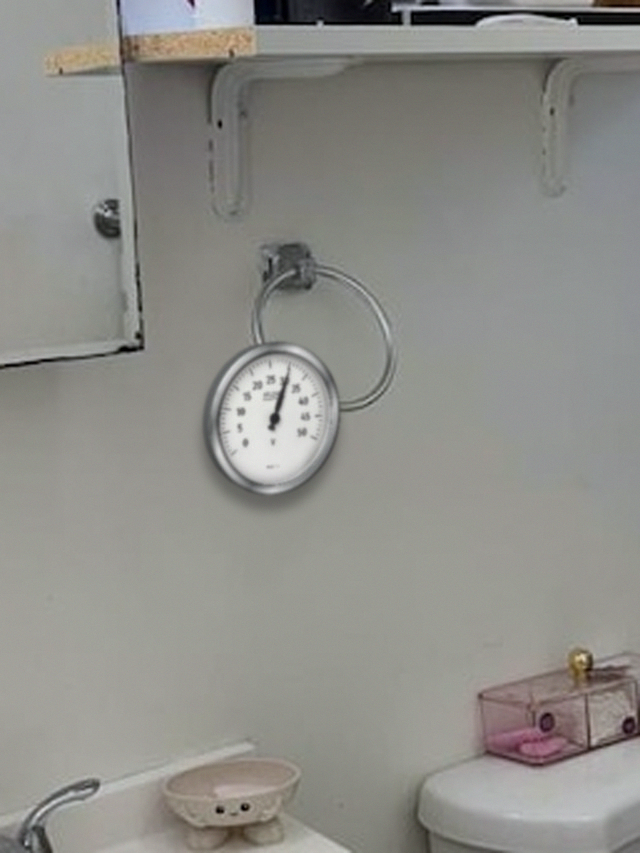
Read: value=30 unit=V
